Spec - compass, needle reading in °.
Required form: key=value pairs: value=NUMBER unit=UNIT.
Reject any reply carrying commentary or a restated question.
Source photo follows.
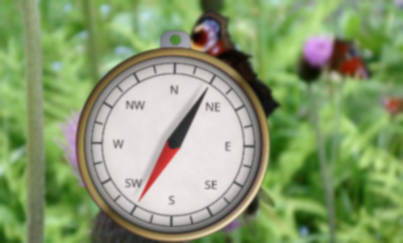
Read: value=210 unit=°
